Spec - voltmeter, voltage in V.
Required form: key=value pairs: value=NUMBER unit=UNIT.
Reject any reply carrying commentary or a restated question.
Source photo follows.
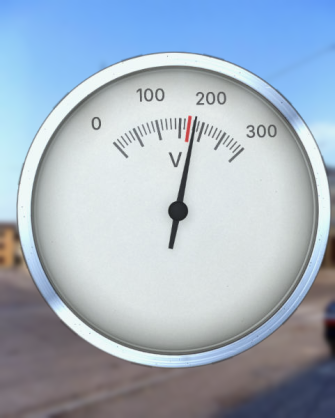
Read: value=180 unit=V
